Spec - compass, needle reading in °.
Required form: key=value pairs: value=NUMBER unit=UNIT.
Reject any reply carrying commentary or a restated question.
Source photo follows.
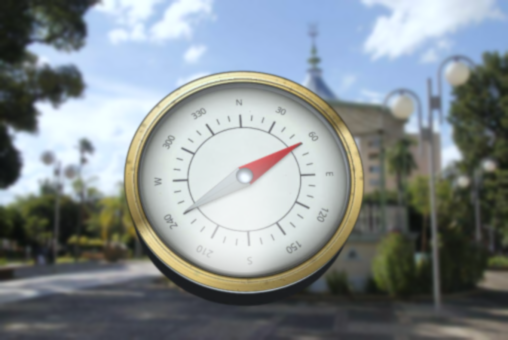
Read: value=60 unit=°
